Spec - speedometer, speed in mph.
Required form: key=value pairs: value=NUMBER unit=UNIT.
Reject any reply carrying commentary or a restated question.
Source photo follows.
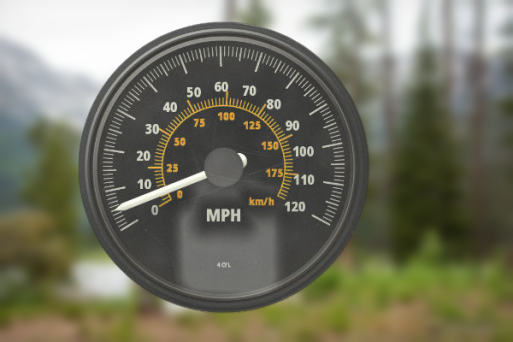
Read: value=5 unit=mph
